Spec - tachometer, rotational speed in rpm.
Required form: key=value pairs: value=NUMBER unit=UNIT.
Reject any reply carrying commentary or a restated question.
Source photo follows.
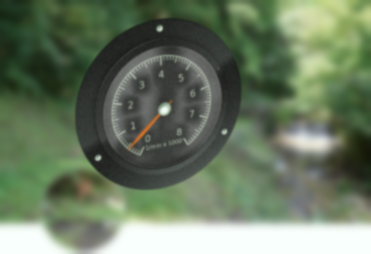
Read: value=500 unit=rpm
